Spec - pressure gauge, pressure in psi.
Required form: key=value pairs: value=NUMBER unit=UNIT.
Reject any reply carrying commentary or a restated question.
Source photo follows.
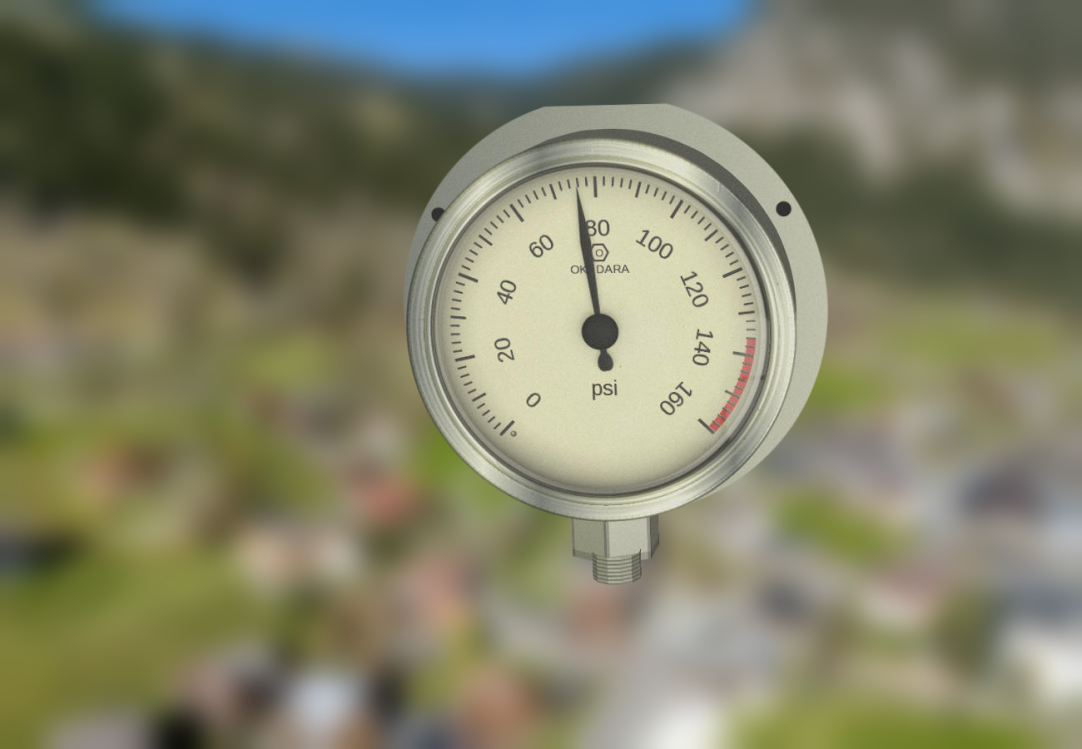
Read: value=76 unit=psi
